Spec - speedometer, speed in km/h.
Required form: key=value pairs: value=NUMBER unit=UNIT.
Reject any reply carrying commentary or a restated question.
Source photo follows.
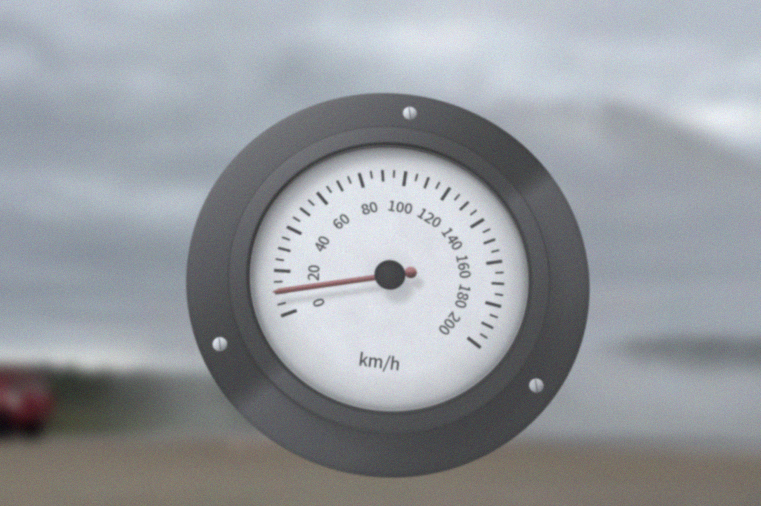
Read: value=10 unit=km/h
